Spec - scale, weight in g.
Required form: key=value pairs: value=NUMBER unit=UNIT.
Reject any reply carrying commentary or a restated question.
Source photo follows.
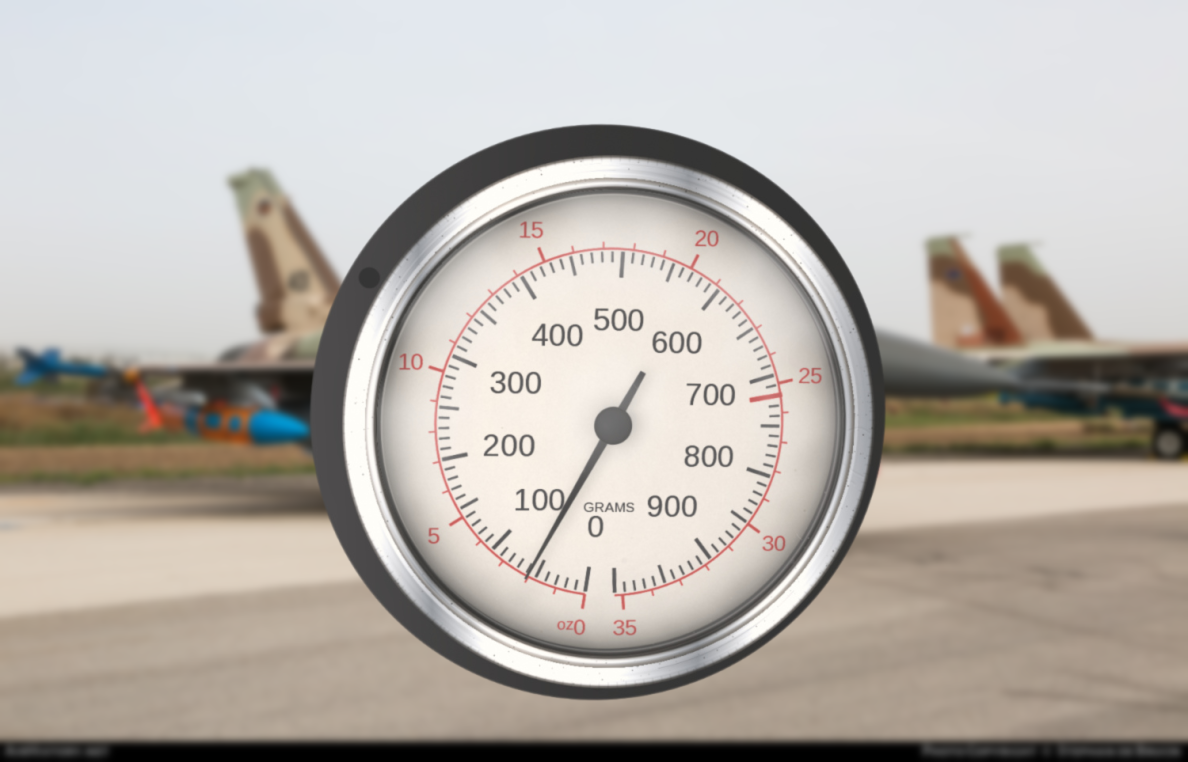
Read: value=60 unit=g
